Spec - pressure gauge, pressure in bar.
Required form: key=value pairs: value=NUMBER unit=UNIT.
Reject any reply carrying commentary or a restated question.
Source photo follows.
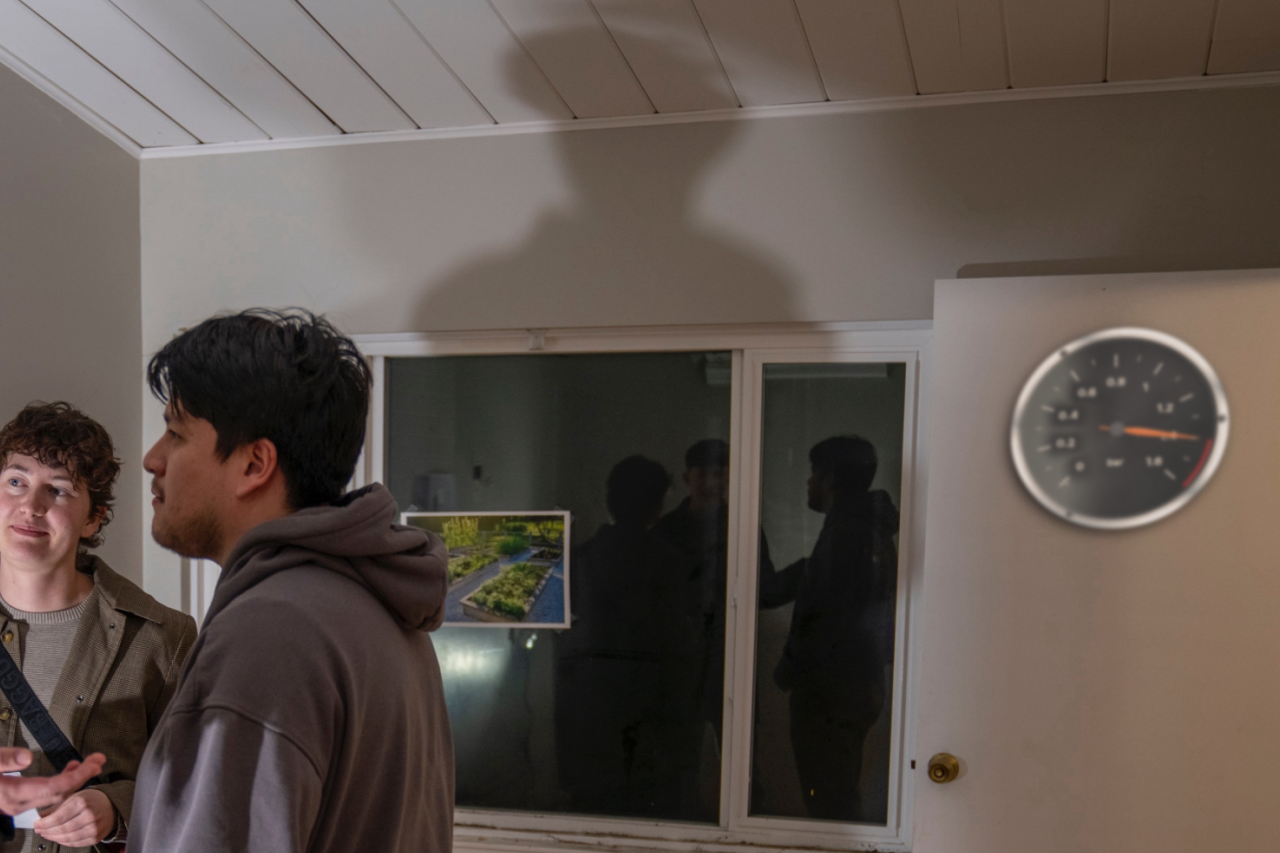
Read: value=1.4 unit=bar
